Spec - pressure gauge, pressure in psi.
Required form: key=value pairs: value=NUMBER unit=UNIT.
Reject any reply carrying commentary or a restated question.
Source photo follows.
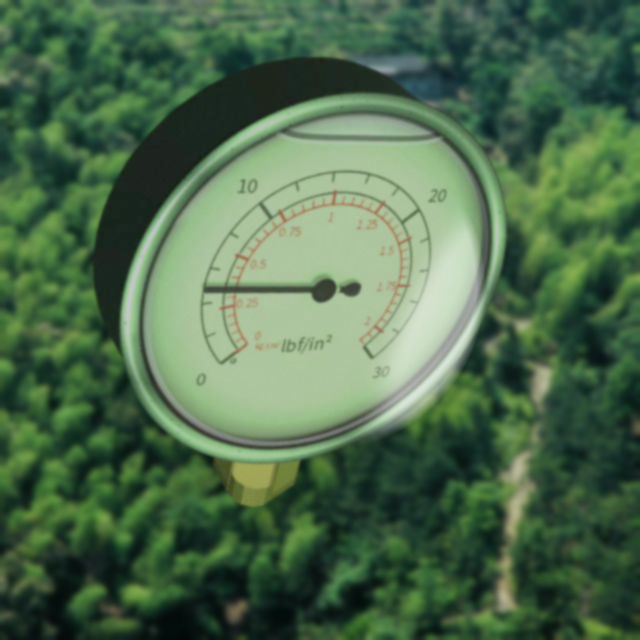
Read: value=5 unit=psi
